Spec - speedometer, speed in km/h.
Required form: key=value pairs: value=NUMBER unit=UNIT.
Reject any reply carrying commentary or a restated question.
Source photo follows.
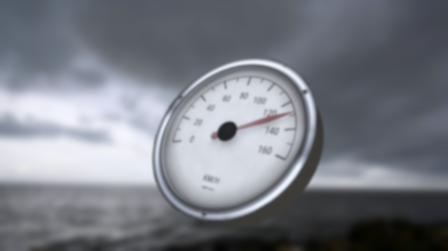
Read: value=130 unit=km/h
